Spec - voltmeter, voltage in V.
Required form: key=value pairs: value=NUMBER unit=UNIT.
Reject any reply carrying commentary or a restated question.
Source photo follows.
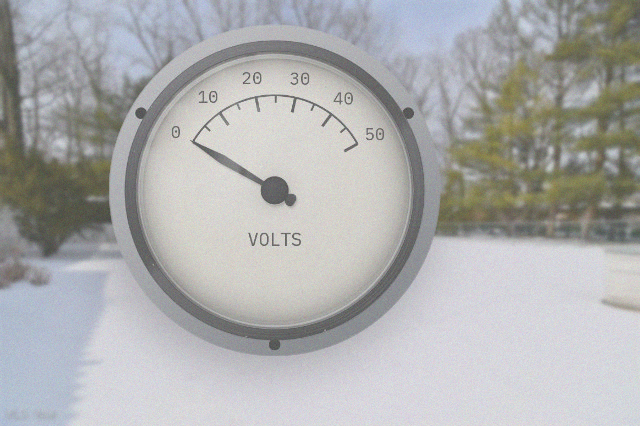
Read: value=0 unit=V
